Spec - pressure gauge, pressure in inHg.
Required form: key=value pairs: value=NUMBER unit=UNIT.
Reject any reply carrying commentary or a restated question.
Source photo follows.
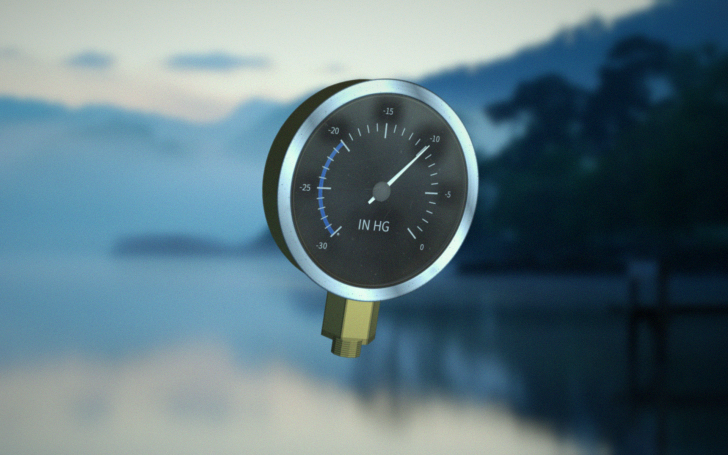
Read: value=-10 unit=inHg
